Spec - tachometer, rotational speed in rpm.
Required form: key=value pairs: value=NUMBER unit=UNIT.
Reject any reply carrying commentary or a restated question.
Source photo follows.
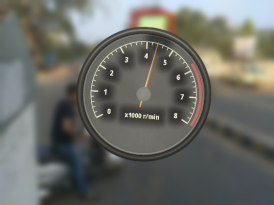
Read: value=4400 unit=rpm
